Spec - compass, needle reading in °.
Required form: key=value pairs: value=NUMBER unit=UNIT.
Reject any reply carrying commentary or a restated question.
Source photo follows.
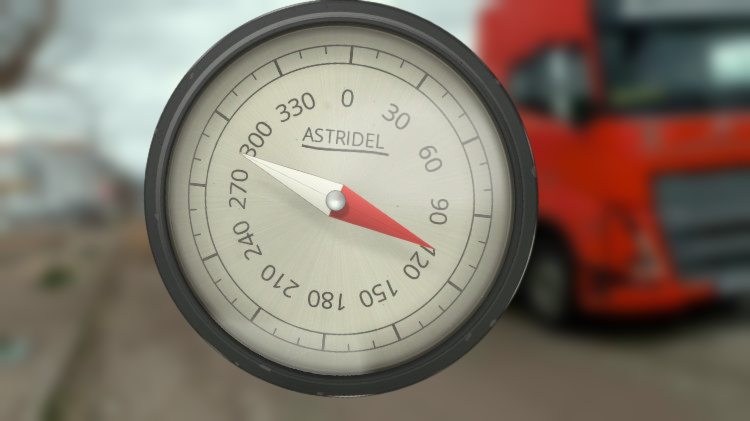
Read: value=110 unit=°
